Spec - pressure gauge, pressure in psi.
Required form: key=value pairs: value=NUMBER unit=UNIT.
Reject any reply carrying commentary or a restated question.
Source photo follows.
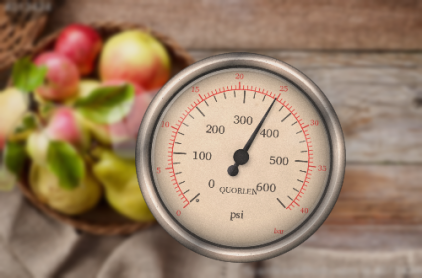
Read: value=360 unit=psi
